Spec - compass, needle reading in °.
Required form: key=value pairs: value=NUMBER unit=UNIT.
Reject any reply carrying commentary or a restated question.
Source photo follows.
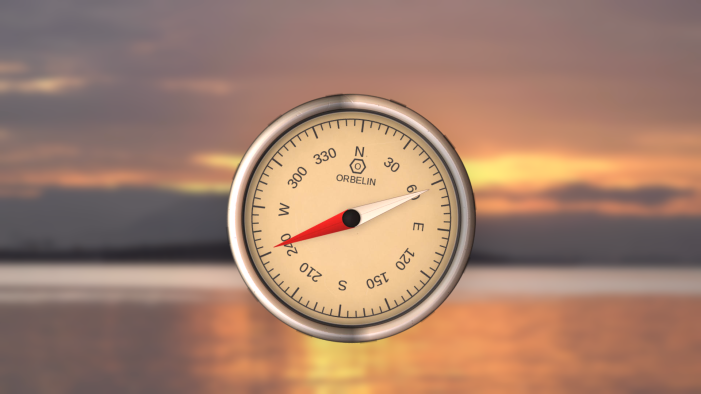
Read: value=242.5 unit=°
